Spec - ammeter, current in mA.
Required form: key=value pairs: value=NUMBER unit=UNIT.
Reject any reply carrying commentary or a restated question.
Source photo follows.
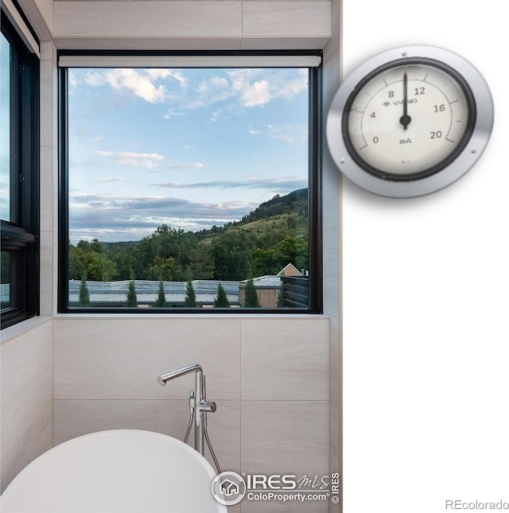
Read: value=10 unit=mA
